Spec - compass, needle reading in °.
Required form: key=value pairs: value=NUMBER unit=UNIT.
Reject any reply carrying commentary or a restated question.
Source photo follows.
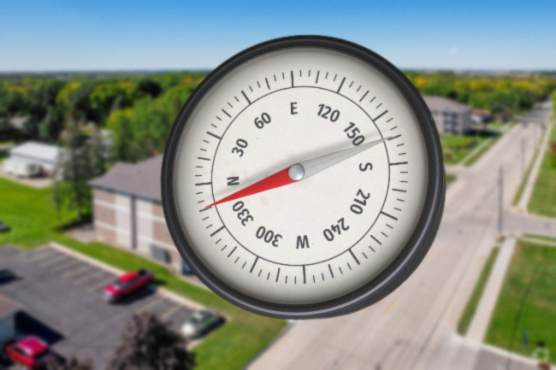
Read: value=345 unit=°
